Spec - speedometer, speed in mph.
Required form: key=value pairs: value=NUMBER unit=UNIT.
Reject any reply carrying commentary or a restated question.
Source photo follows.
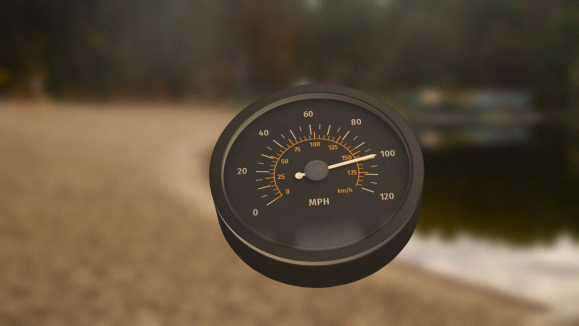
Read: value=100 unit=mph
